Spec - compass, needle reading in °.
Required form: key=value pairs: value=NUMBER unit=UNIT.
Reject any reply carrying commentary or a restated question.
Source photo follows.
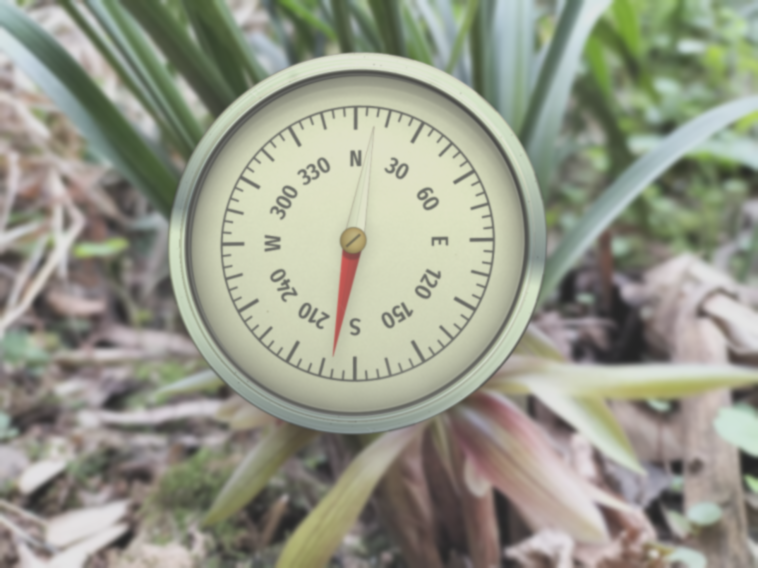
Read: value=190 unit=°
